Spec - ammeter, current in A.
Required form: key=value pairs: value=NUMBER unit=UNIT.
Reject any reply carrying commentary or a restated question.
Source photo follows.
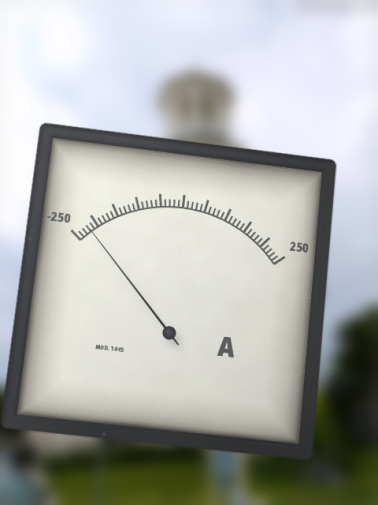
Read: value=-220 unit=A
